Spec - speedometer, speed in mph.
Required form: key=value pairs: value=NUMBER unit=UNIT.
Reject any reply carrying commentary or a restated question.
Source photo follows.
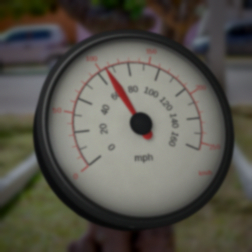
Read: value=65 unit=mph
